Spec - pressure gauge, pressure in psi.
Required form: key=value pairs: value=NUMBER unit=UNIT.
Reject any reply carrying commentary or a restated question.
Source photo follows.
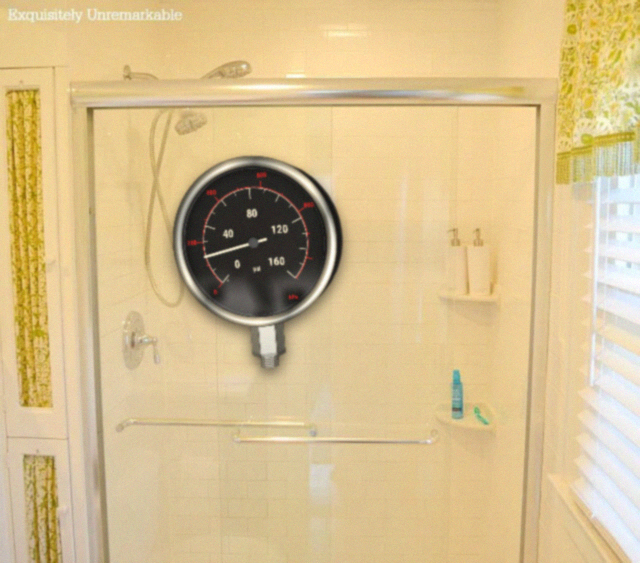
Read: value=20 unit=psi
